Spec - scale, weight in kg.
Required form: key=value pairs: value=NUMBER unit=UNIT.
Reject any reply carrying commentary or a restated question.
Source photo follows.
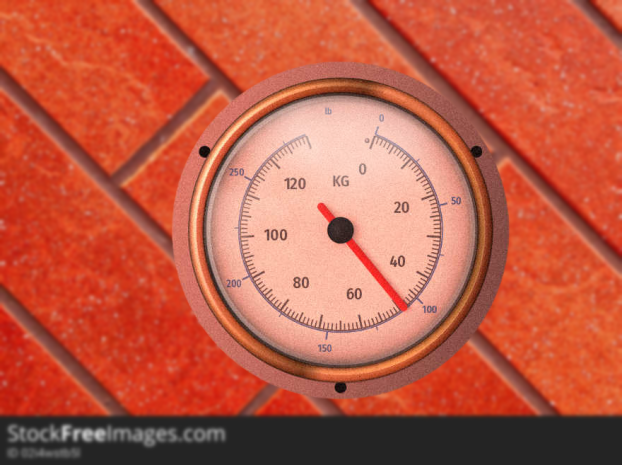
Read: value=49 unit=kg
